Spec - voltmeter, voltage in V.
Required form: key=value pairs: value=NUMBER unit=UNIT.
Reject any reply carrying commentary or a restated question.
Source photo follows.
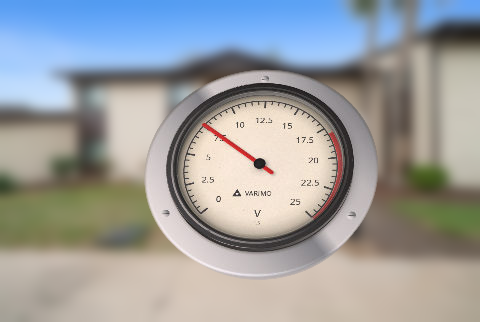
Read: value=7.5 unit=V
